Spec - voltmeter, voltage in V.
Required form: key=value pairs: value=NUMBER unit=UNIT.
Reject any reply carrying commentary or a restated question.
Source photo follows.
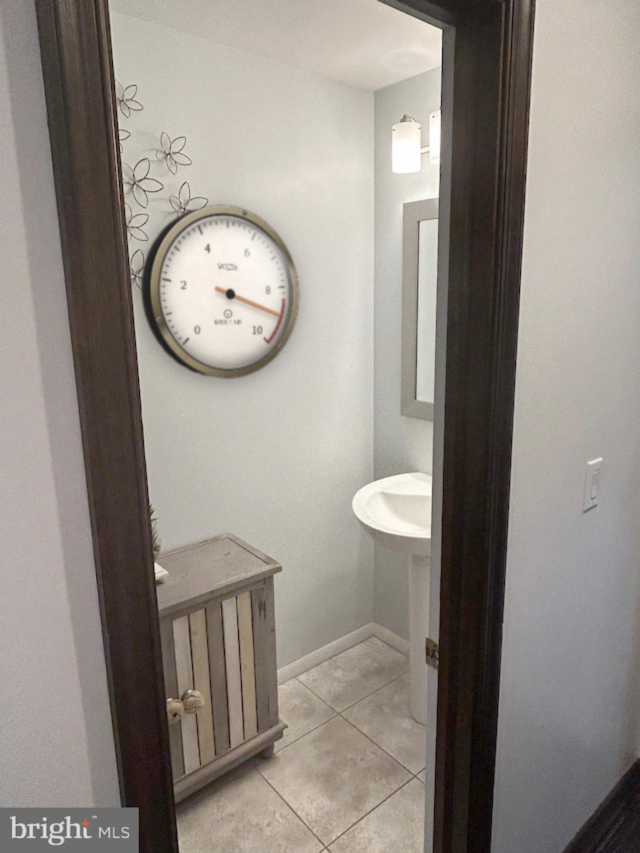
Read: value=9 unit=V
